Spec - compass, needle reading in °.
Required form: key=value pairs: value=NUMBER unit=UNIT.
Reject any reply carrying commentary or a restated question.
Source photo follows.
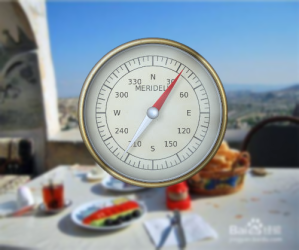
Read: value=35 unit=°
